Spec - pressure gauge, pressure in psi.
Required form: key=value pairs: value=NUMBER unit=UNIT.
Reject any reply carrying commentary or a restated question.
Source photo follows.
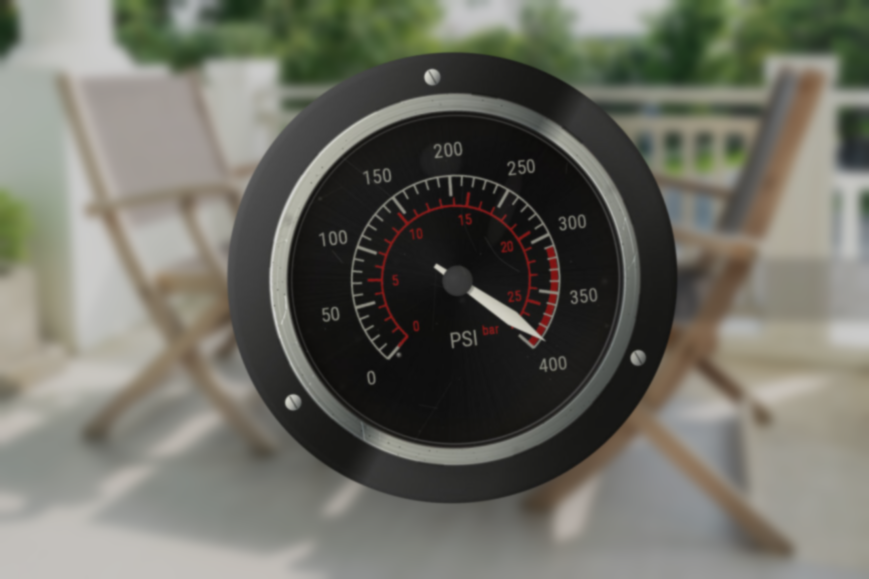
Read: value=390 unit=psi
